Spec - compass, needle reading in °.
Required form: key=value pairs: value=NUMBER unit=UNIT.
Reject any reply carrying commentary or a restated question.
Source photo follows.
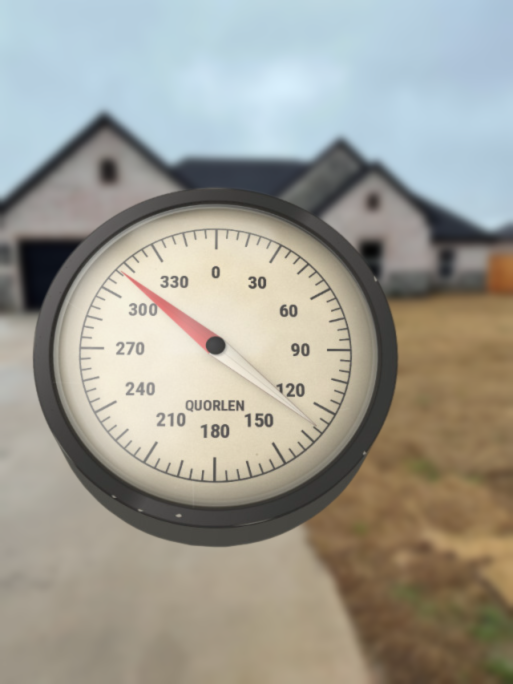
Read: value=310 unit=°
